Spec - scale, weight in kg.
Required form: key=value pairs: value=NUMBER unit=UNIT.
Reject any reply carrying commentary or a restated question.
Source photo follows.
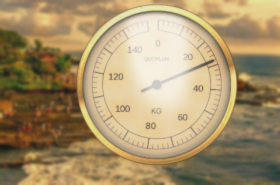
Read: value=28 unit=kg
